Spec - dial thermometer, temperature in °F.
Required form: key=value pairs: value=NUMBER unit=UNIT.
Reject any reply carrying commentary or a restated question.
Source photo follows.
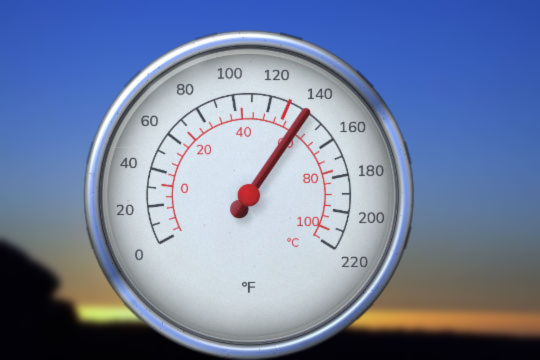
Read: value=140 unit=°F
